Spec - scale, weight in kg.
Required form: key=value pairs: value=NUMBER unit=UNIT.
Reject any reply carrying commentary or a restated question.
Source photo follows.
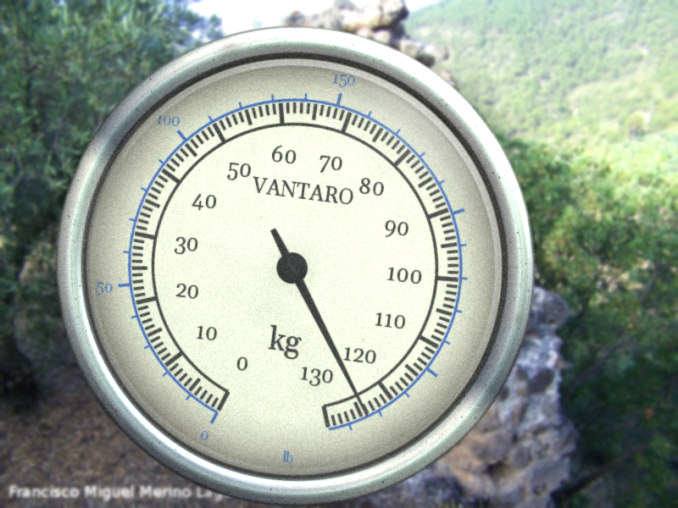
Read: value=124 unit=kg
